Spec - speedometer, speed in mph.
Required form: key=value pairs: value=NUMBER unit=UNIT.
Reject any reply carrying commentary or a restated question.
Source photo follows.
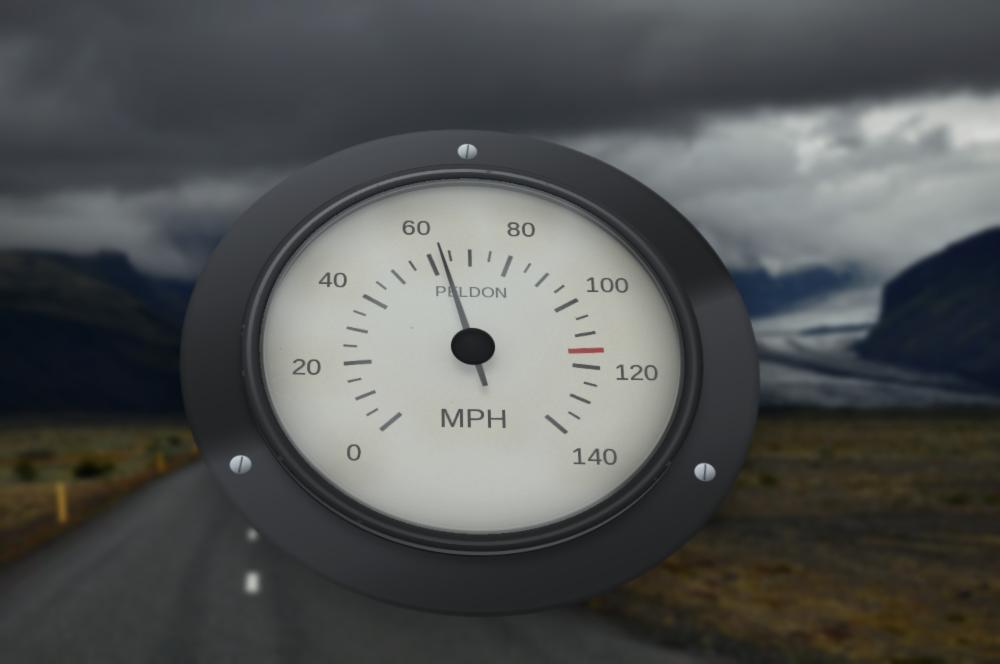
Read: value=62.5 unit=mph
